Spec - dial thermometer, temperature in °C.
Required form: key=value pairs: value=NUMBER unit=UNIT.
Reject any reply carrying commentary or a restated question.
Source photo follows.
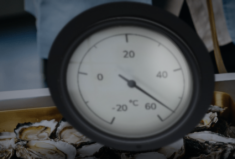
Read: value=55 unit=°C
